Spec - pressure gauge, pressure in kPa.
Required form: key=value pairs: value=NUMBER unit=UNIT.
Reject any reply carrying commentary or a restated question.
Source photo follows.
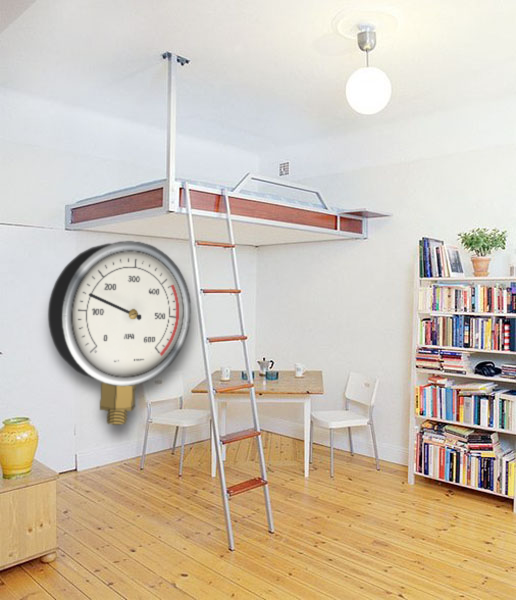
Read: value=140 unit=kPa
